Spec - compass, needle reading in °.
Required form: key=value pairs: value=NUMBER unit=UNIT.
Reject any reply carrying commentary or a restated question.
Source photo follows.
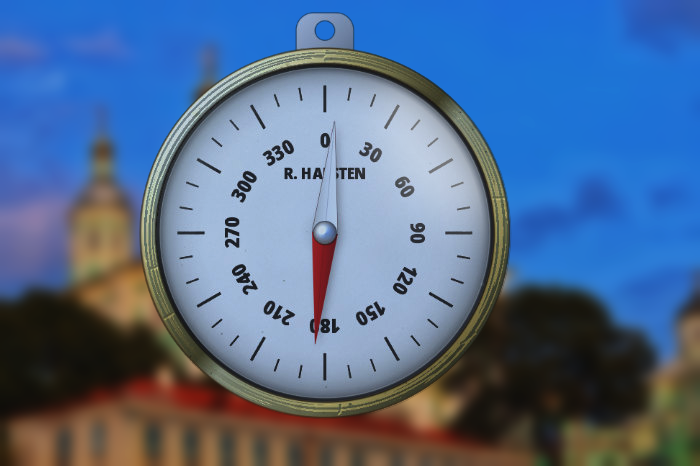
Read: value=185 unit=°
